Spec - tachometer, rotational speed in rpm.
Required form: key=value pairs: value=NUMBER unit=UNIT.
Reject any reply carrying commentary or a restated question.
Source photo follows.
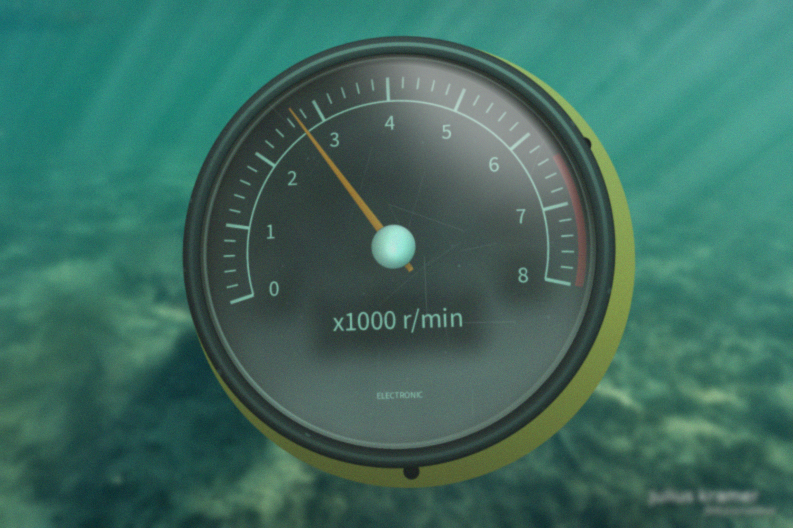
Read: value=2700 unit=rpm
